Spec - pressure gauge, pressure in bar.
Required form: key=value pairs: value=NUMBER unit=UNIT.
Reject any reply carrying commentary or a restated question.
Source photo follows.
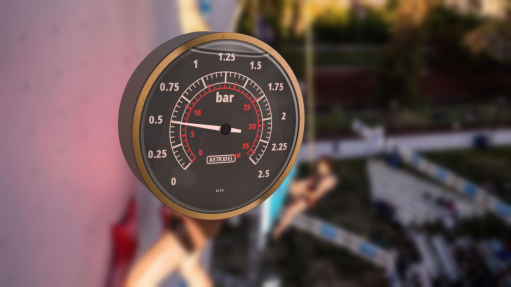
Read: value=0.5 unit=bar
